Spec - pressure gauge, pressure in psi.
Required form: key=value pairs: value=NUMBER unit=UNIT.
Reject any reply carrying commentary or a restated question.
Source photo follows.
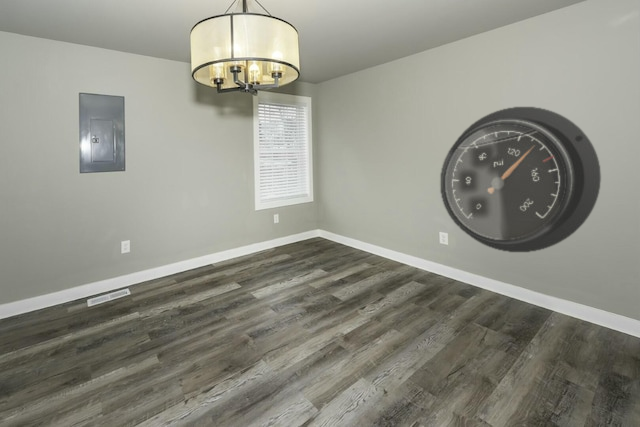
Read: value=135 unit=psi
